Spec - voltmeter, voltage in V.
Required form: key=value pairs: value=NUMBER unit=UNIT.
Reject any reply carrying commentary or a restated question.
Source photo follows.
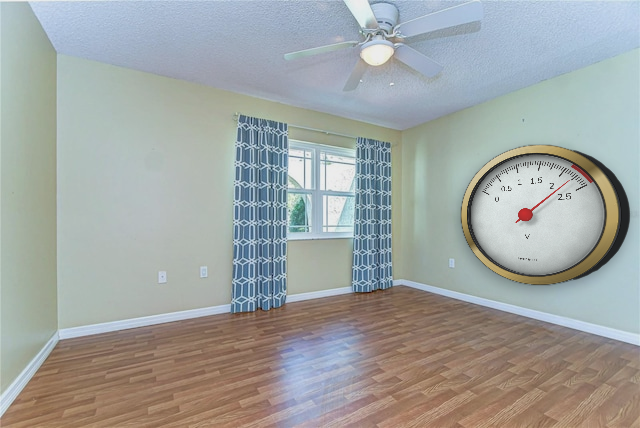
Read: value=2.25 unit=V
